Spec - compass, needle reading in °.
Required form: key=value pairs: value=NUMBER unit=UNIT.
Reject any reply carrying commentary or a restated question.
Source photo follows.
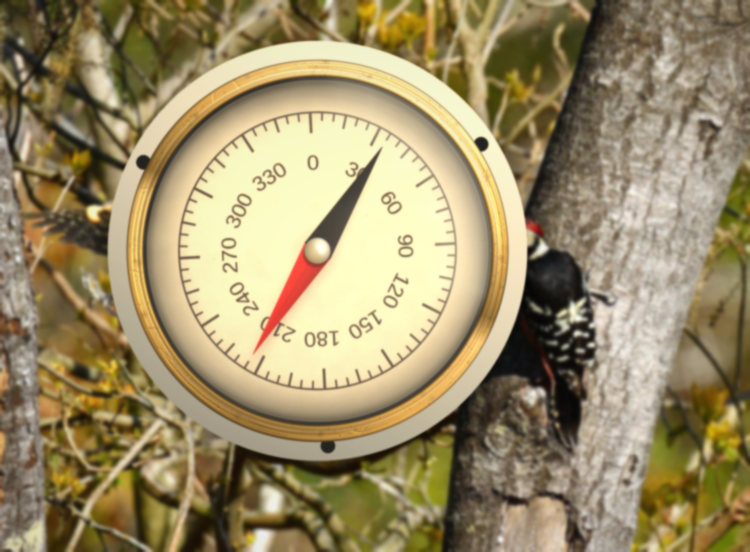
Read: value=215 unit=°
